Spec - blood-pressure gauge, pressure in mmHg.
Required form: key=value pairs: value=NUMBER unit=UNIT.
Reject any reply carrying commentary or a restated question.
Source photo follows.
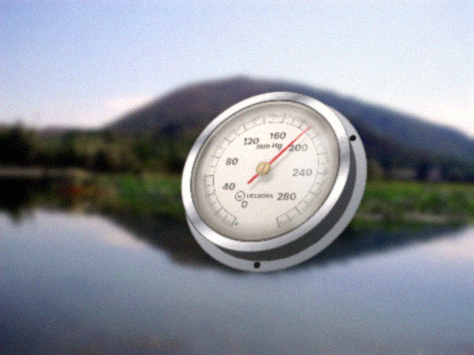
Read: value=190 unit=mmHg
